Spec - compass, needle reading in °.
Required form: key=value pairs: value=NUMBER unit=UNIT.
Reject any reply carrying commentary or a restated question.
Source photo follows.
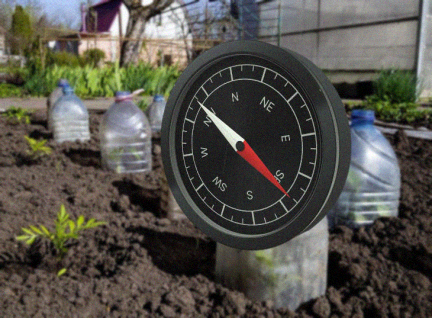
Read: value=140 unit=°
